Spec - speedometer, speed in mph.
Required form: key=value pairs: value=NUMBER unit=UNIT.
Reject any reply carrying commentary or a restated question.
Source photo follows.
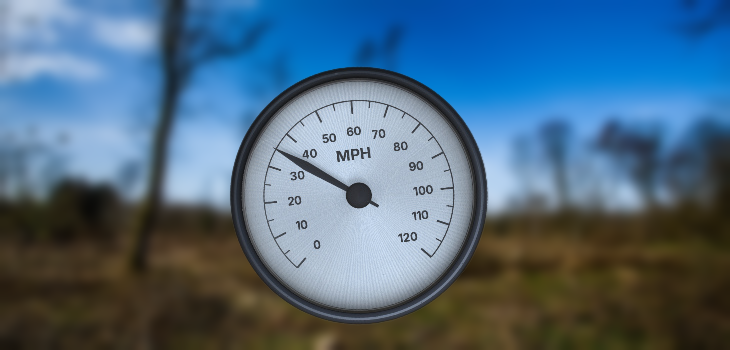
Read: value=35 unit=mph
